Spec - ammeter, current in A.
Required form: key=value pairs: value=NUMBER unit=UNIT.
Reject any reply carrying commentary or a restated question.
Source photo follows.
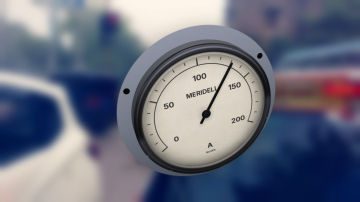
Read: value=130 unit=A
